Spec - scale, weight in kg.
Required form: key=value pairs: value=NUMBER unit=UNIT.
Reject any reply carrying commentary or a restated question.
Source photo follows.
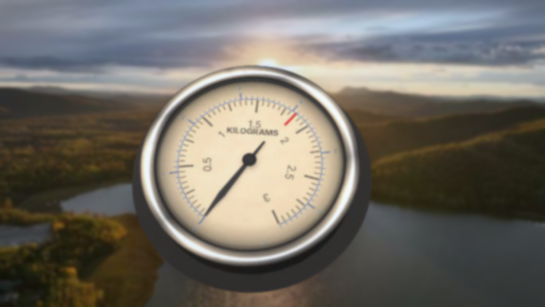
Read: value=0 unit=kg
